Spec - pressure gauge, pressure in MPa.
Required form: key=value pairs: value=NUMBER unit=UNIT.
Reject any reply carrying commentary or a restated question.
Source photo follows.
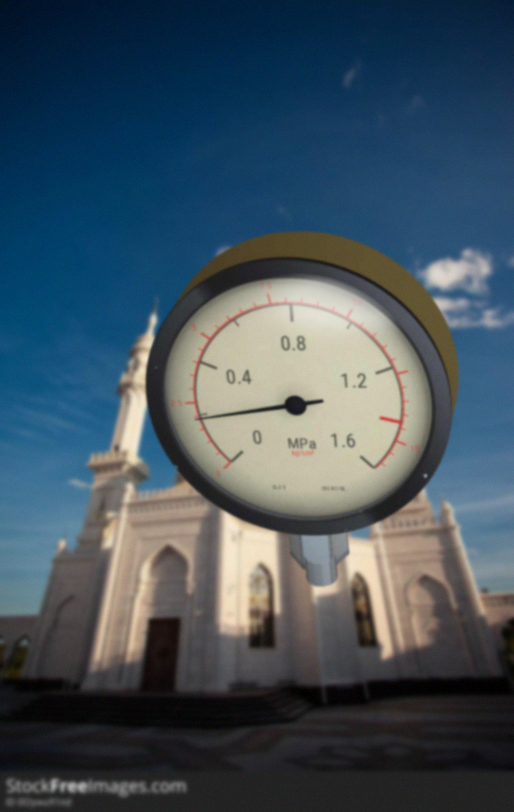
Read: value=0.2 unit=MPa
